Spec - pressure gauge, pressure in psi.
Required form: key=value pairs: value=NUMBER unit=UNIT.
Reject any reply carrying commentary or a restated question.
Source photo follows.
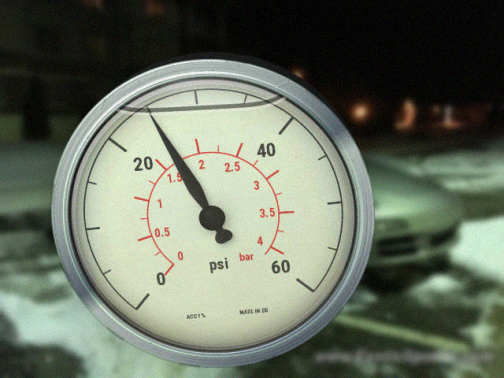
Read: value=25 unit=psi
